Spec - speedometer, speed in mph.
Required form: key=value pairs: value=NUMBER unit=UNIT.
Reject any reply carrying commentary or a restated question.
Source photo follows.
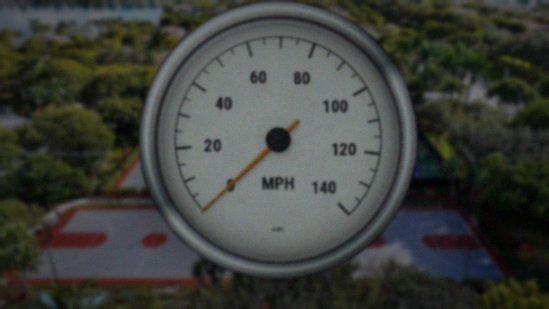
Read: value=0 unit=mph
